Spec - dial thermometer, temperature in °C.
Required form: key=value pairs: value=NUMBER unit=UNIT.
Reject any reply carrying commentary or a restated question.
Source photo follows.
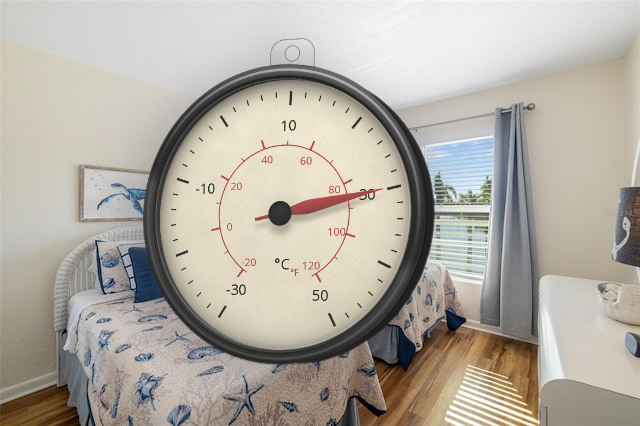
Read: value=30 unit=°C
